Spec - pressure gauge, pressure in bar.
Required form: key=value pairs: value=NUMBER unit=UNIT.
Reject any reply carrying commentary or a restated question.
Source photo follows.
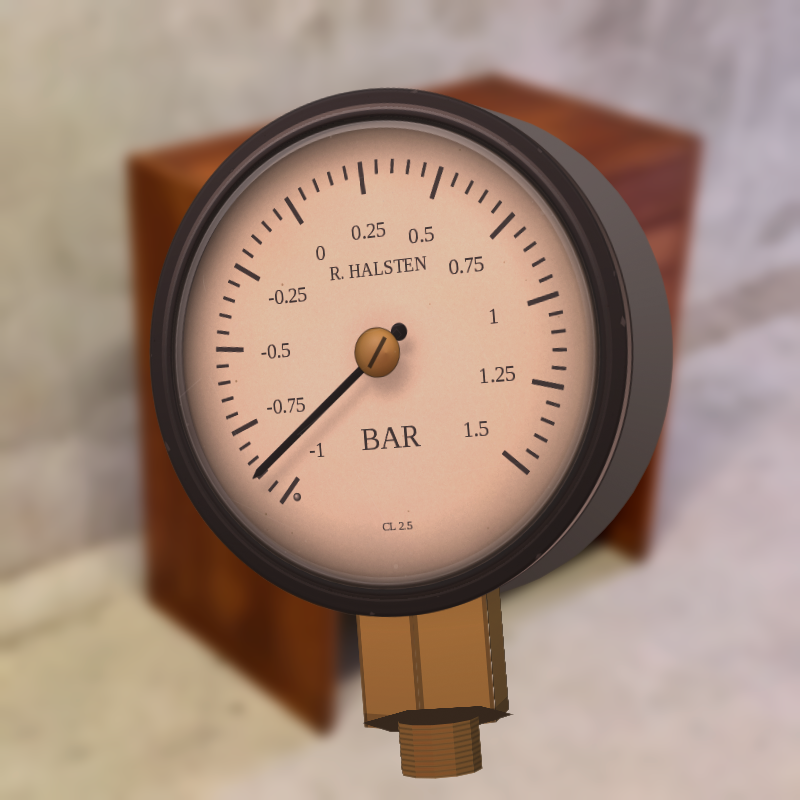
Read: value=-0.9 unit=bar
